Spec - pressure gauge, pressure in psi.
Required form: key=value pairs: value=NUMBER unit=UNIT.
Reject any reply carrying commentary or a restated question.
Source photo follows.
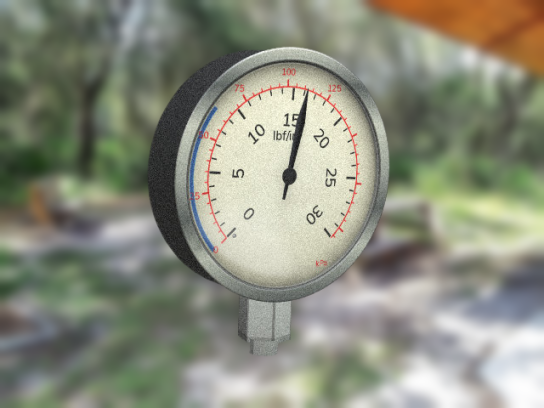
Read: value=16 unit=psi
